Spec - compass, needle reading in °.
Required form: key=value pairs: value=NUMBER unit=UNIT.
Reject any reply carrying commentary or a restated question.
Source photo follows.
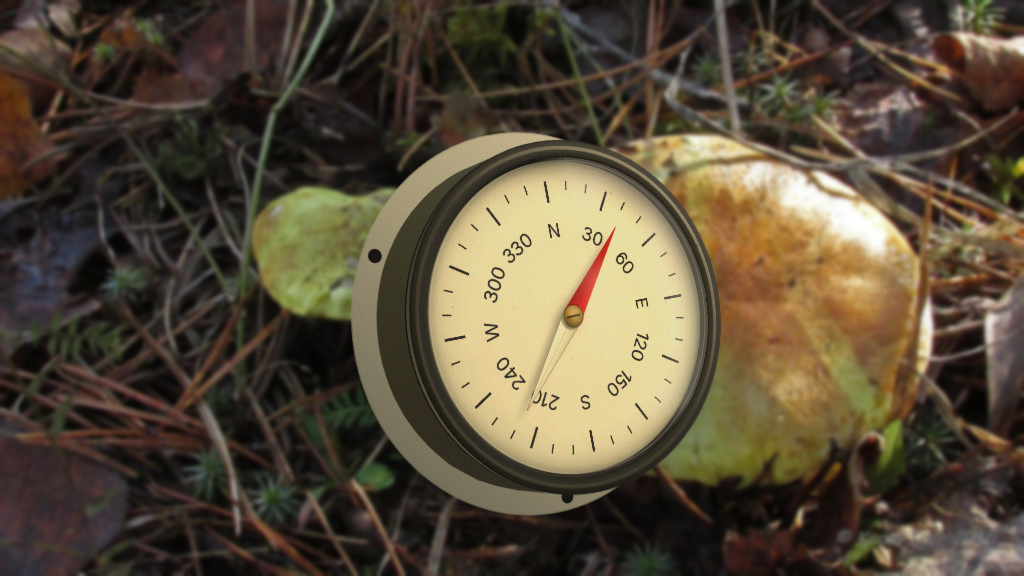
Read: value=40 unit=°
